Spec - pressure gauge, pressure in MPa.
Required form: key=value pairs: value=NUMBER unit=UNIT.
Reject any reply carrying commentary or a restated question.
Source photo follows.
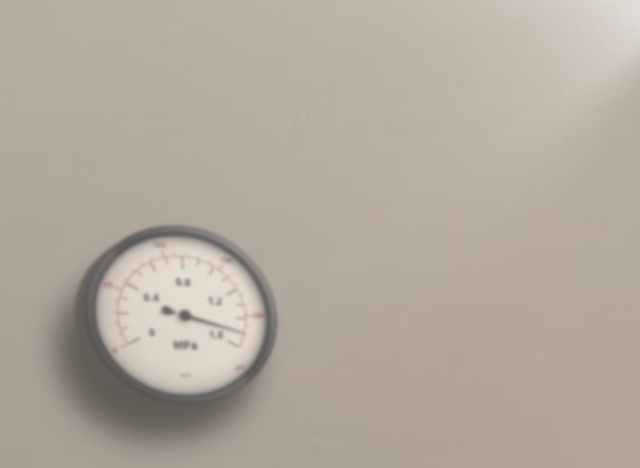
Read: value=1.5 unit=MPa
